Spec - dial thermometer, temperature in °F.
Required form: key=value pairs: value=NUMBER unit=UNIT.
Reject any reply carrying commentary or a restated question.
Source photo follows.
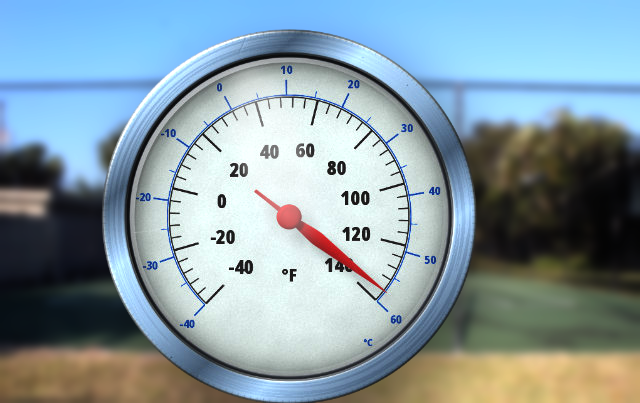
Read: value=136 unit=°F
